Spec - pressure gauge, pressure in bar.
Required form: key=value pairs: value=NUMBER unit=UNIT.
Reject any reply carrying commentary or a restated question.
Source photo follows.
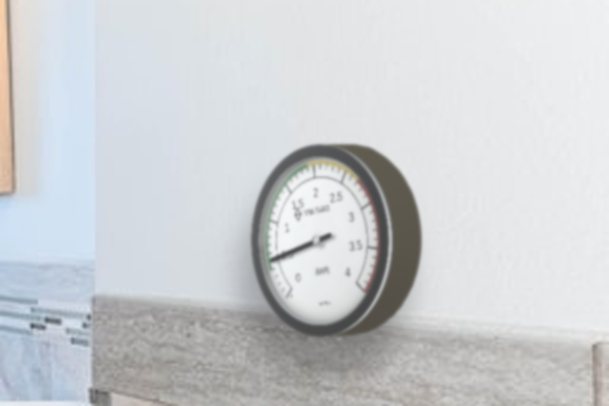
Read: value=0.5 unit=bar
